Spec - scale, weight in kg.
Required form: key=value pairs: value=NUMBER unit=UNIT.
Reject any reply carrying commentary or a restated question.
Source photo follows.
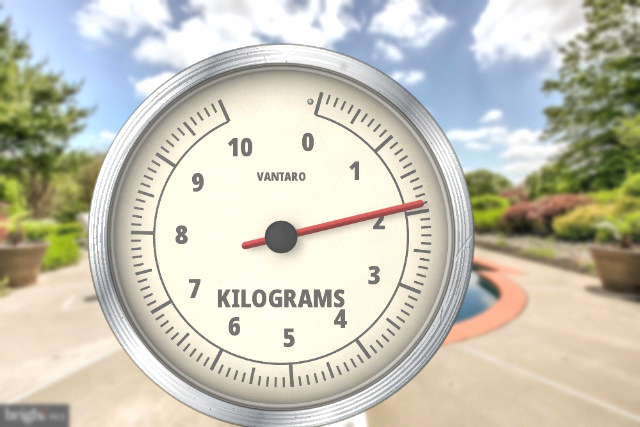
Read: value=1.9 unit=kg
